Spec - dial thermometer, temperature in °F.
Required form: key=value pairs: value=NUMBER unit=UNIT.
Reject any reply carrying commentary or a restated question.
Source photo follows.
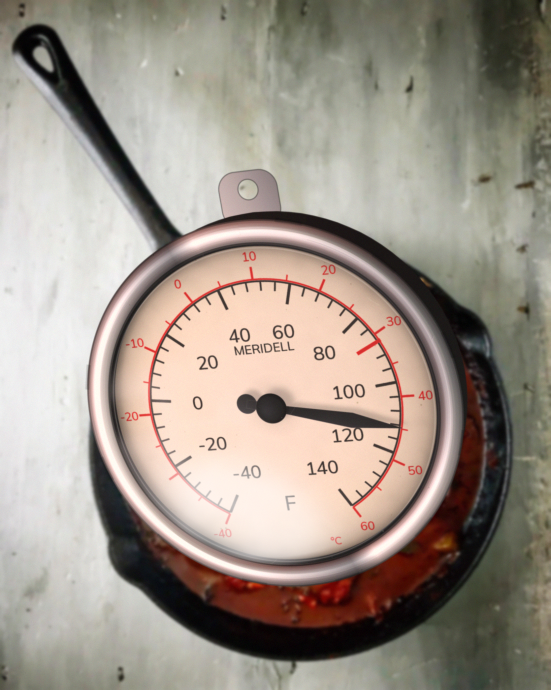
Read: value=112 unit=°F
